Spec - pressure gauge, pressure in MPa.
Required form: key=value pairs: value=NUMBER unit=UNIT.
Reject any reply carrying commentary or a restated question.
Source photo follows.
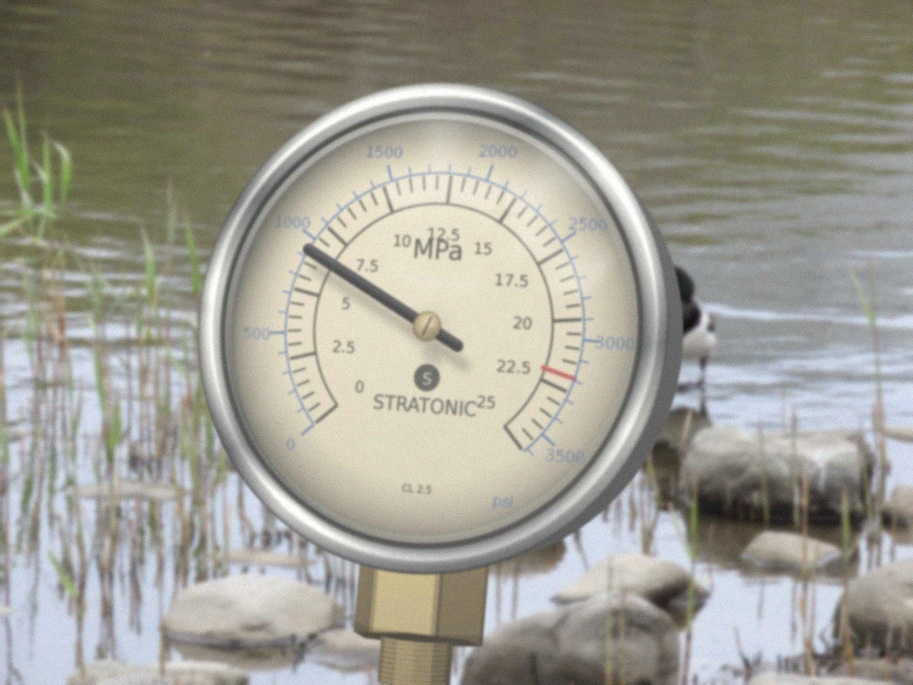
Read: value=6.5 unit=MPa
